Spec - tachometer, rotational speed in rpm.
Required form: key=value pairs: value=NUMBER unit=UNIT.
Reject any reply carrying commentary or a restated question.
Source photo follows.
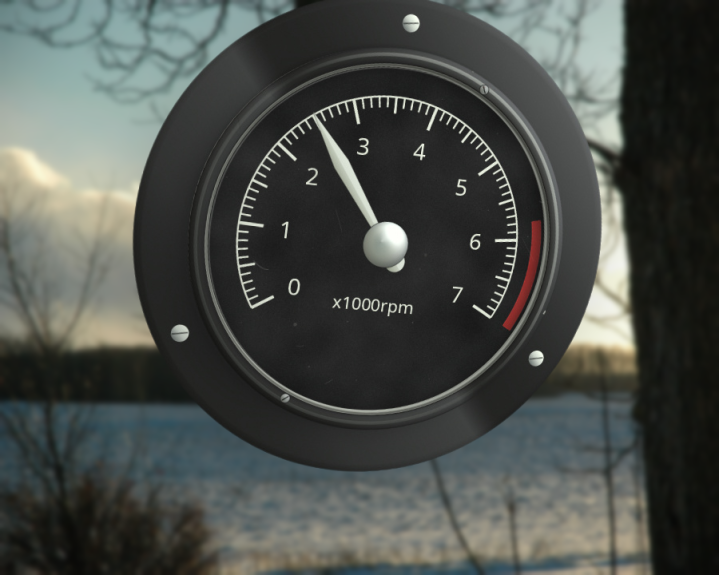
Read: value=2500 unit=rpm
